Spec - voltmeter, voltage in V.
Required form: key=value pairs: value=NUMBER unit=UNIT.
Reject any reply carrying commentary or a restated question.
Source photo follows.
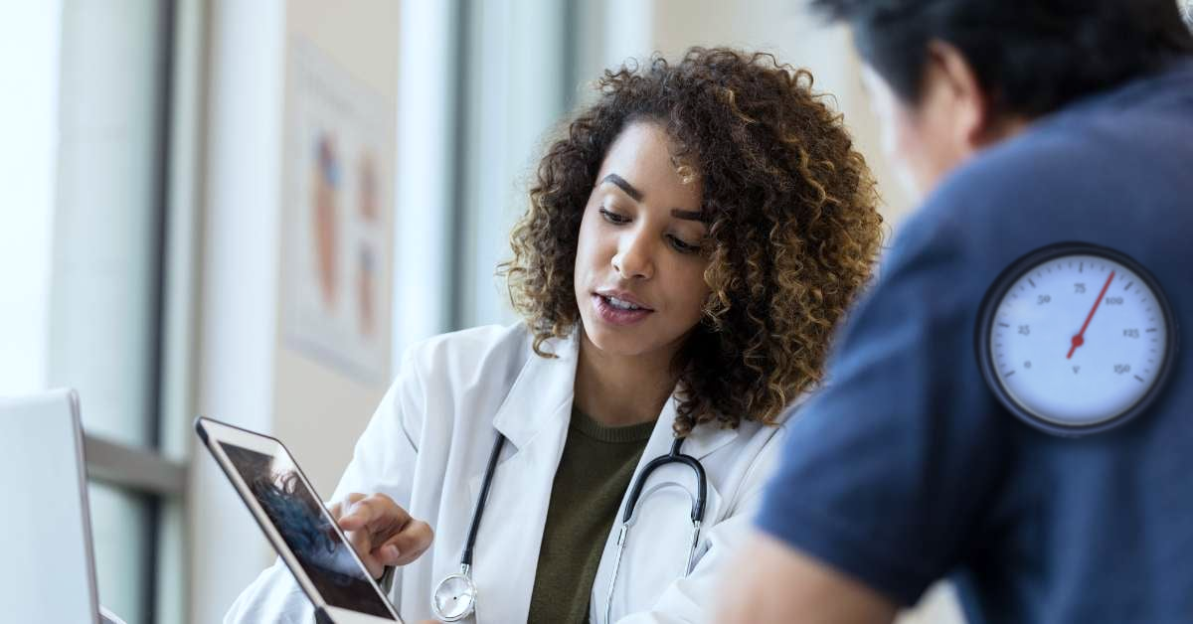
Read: value=90 unit=V
